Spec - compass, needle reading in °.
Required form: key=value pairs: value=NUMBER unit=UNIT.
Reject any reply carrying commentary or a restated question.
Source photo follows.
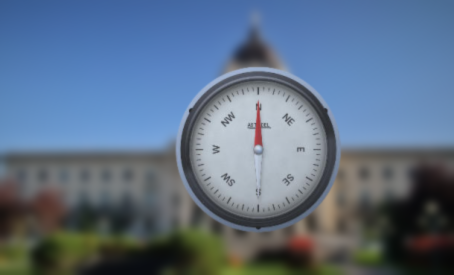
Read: value=0 unit=°
